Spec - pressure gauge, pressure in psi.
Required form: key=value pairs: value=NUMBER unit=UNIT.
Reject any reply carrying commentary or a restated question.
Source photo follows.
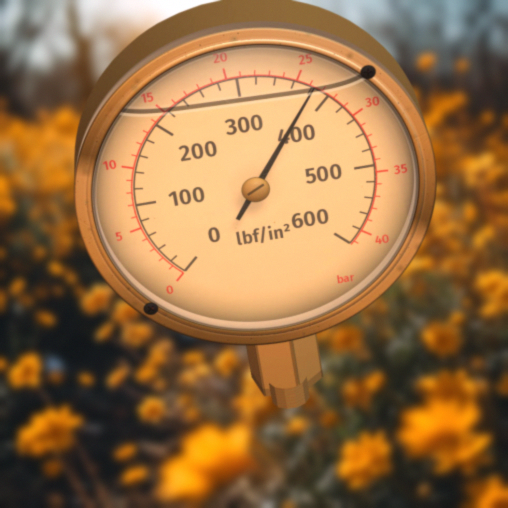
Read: value=380 unit=psi
